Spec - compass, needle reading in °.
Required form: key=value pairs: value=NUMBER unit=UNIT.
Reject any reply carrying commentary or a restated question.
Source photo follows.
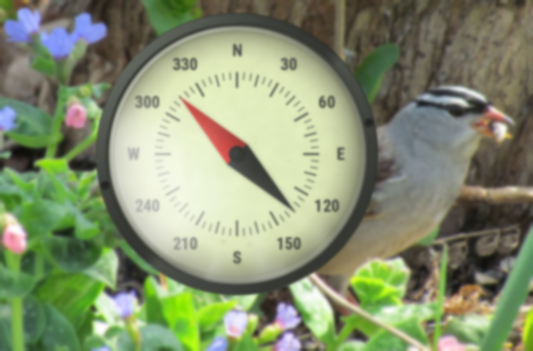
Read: value=315 unit=°
